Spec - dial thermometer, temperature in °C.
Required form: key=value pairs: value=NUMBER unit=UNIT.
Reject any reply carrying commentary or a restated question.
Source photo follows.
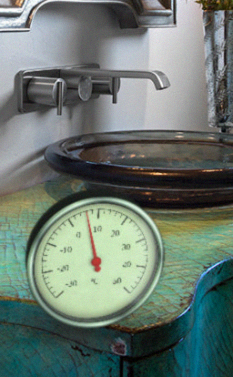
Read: value=6 unit=°C
